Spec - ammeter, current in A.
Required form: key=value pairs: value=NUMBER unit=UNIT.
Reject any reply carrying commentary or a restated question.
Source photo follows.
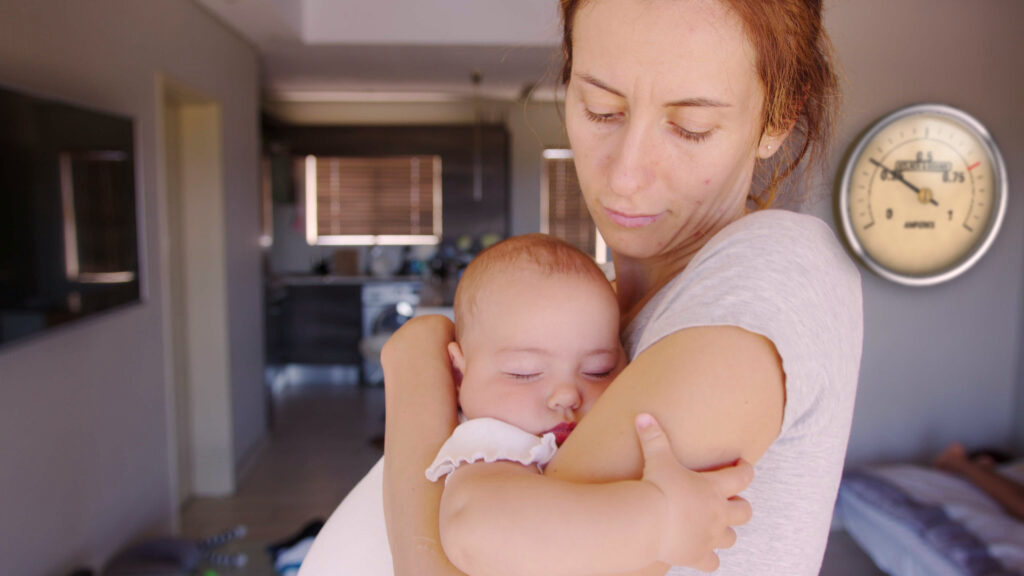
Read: value=0.25 unit=A
